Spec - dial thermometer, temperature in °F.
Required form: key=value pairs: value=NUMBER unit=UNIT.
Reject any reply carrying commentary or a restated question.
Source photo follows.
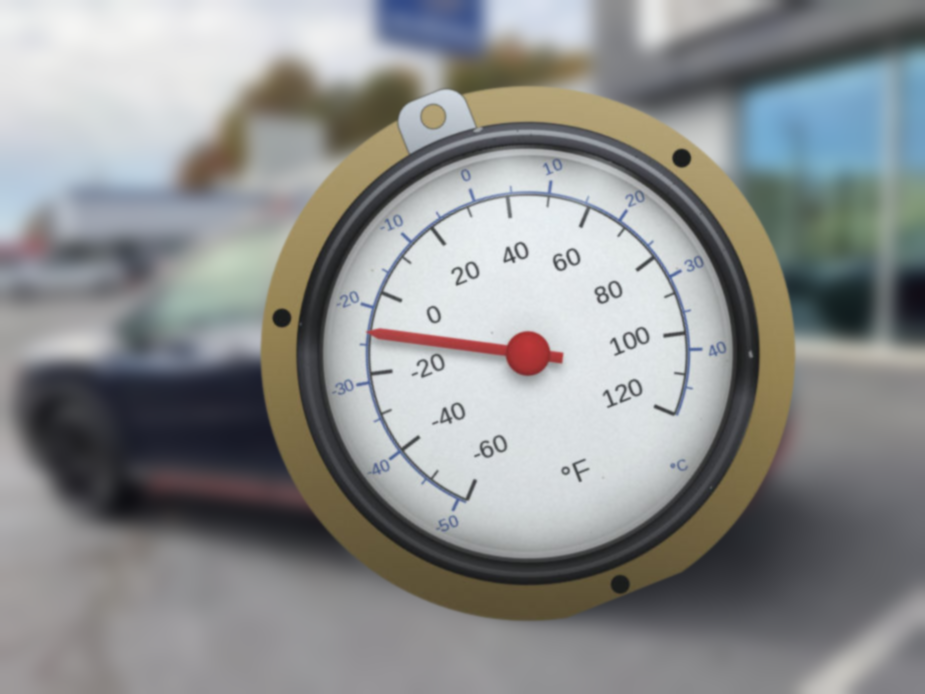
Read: value=-10 unit=°F
